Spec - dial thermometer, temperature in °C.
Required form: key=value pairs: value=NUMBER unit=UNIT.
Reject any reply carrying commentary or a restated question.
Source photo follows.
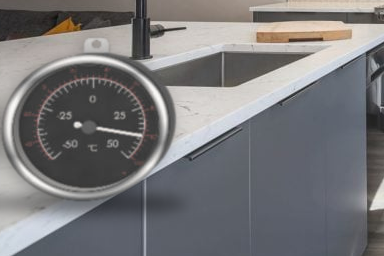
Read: value=37.5 unit=°C
